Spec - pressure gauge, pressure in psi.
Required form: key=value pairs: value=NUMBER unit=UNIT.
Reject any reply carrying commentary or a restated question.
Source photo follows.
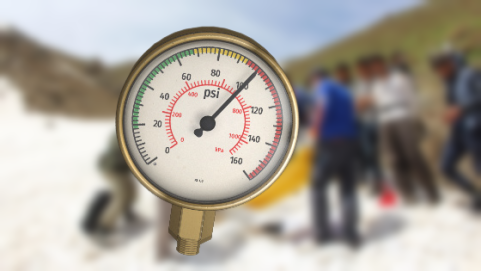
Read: value=100 unit=psi
